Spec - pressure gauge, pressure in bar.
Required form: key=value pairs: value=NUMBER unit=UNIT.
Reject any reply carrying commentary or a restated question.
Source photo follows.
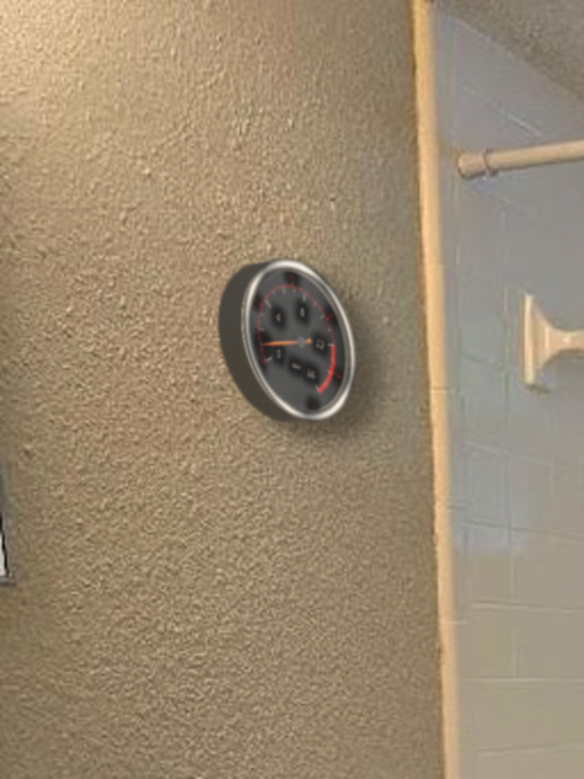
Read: value=1 unit=bar
